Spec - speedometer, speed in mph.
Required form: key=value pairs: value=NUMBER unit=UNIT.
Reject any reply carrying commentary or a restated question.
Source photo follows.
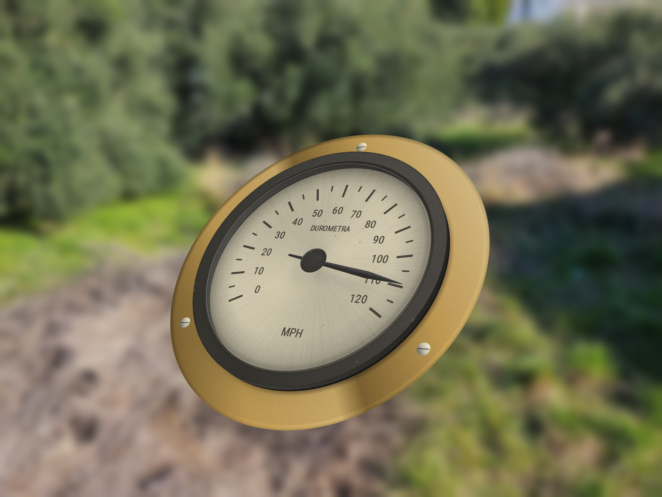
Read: value=110 unit=mph
